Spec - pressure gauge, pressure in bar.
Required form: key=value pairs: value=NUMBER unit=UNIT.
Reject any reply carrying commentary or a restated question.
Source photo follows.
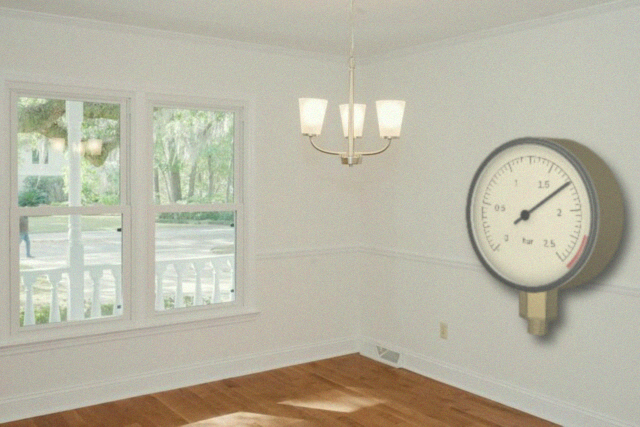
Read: value=1.75 unit=bar
